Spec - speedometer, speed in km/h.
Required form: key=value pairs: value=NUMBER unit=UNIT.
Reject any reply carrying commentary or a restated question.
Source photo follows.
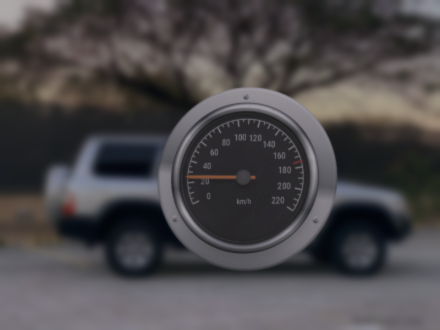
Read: value=25 unit=km/h
